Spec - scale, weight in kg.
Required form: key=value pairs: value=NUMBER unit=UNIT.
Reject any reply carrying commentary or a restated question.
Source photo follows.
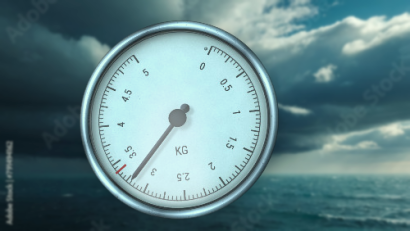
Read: value=3.2 unit=kg
